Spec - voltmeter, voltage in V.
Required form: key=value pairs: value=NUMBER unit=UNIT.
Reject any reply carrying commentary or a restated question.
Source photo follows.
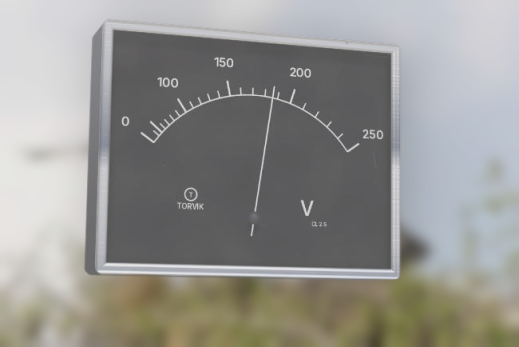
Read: value=185 unit=V
